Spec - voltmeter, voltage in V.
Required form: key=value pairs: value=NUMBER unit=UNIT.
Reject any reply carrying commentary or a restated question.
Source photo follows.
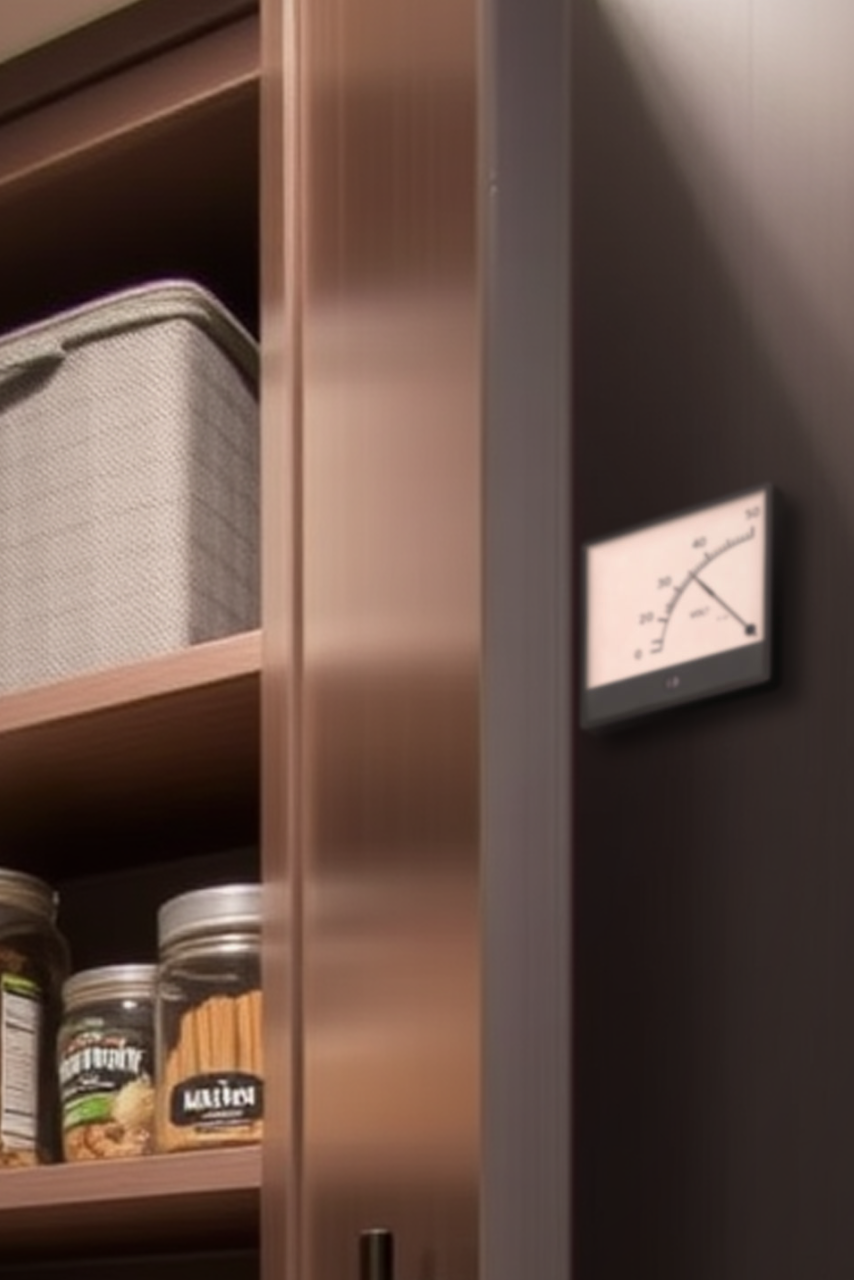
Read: value=35 unit=V
